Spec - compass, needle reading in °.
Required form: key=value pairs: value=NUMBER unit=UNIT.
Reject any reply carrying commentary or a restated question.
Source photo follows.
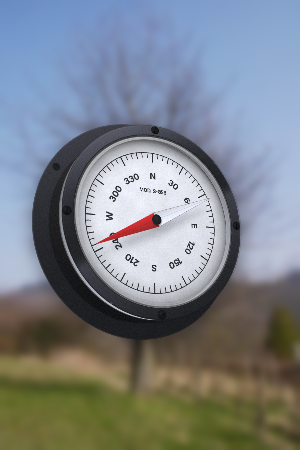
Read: value=245 unit=°
